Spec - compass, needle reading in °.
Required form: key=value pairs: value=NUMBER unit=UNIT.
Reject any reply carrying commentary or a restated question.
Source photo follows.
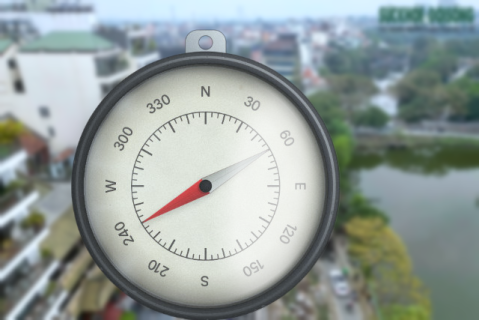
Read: value=240 unit=°
